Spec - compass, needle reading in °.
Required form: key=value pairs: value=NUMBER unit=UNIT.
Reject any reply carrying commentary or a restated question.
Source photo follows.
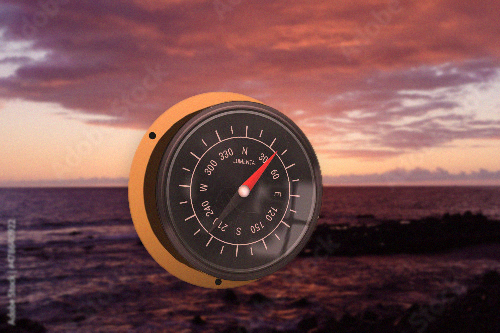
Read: value=37.5 unit=°
